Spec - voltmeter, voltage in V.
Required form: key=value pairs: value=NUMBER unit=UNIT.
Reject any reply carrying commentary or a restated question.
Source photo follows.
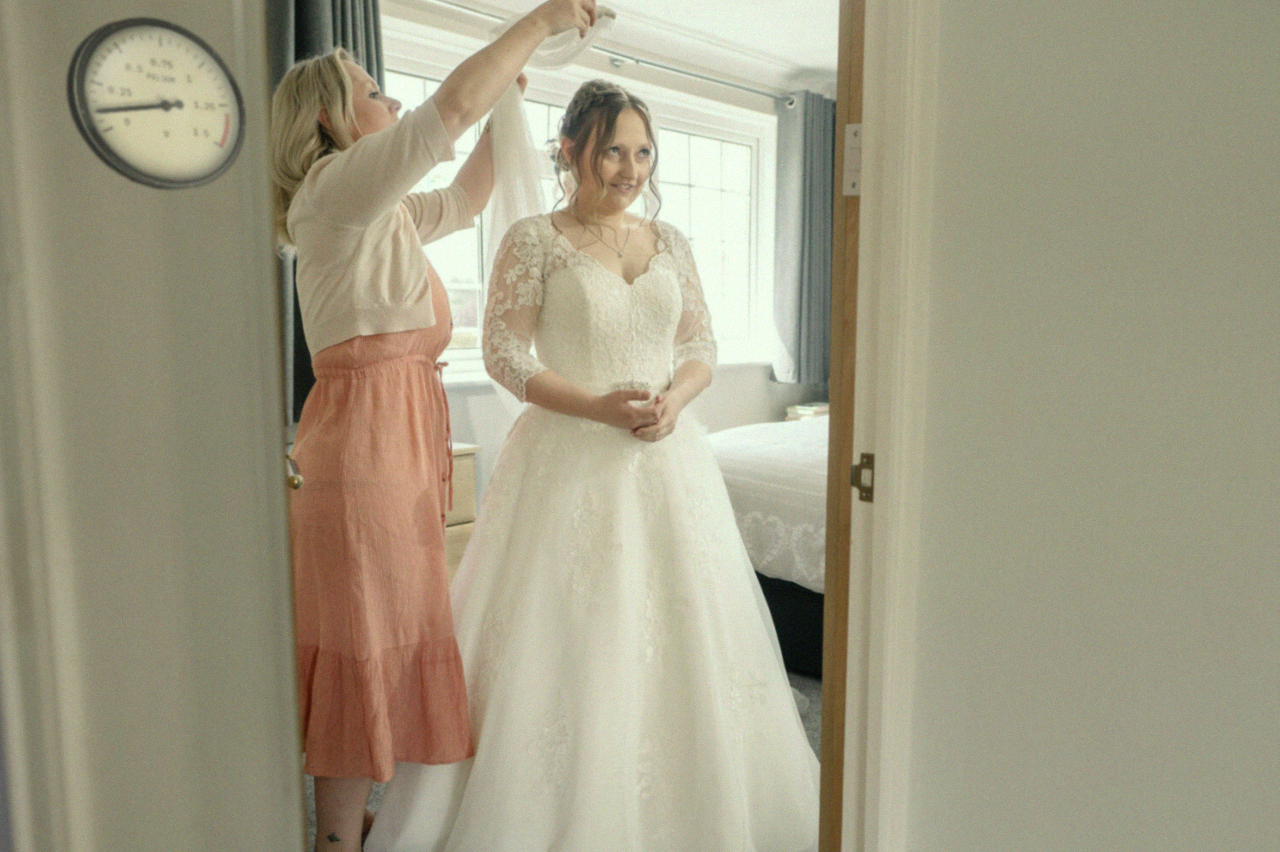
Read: value=0.1 unit=V
